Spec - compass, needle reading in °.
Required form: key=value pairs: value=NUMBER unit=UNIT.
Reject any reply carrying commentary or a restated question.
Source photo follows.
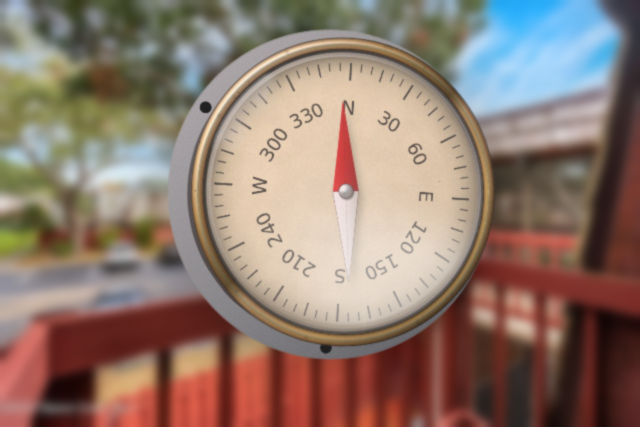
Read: value=355 unit=°
